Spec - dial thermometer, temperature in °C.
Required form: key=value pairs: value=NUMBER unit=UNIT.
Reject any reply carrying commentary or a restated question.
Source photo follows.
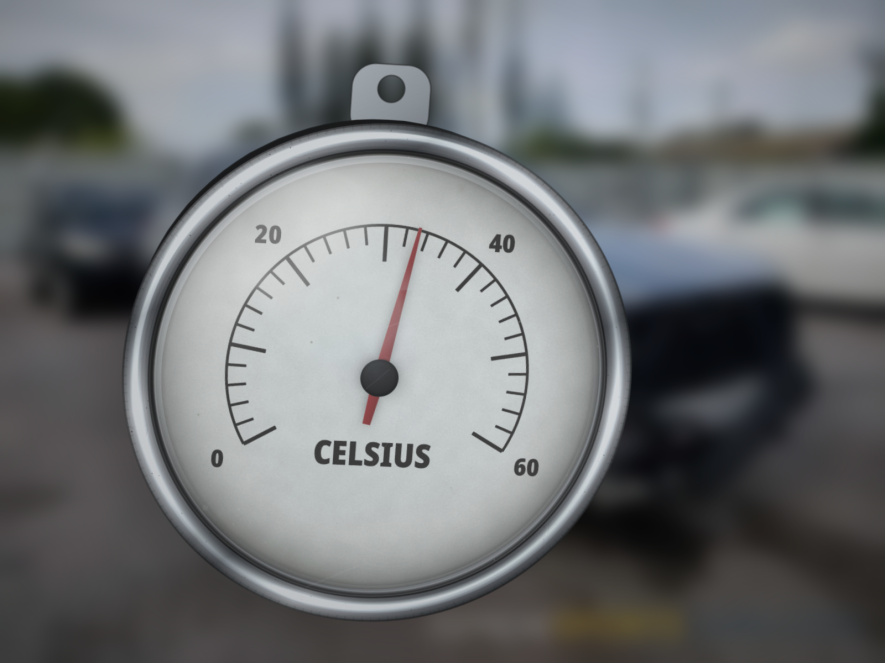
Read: value=33 unit=°C
